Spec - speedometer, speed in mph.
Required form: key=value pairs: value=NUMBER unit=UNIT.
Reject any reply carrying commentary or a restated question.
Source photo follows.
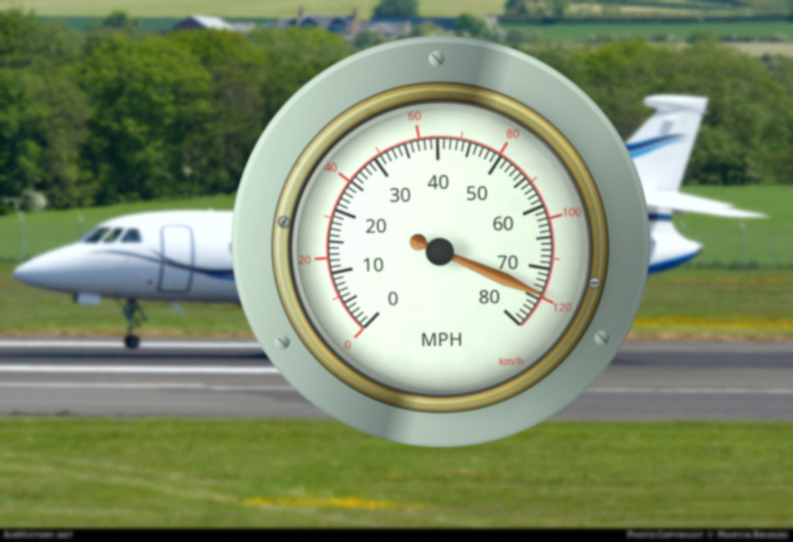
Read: value=74 unit=mph
